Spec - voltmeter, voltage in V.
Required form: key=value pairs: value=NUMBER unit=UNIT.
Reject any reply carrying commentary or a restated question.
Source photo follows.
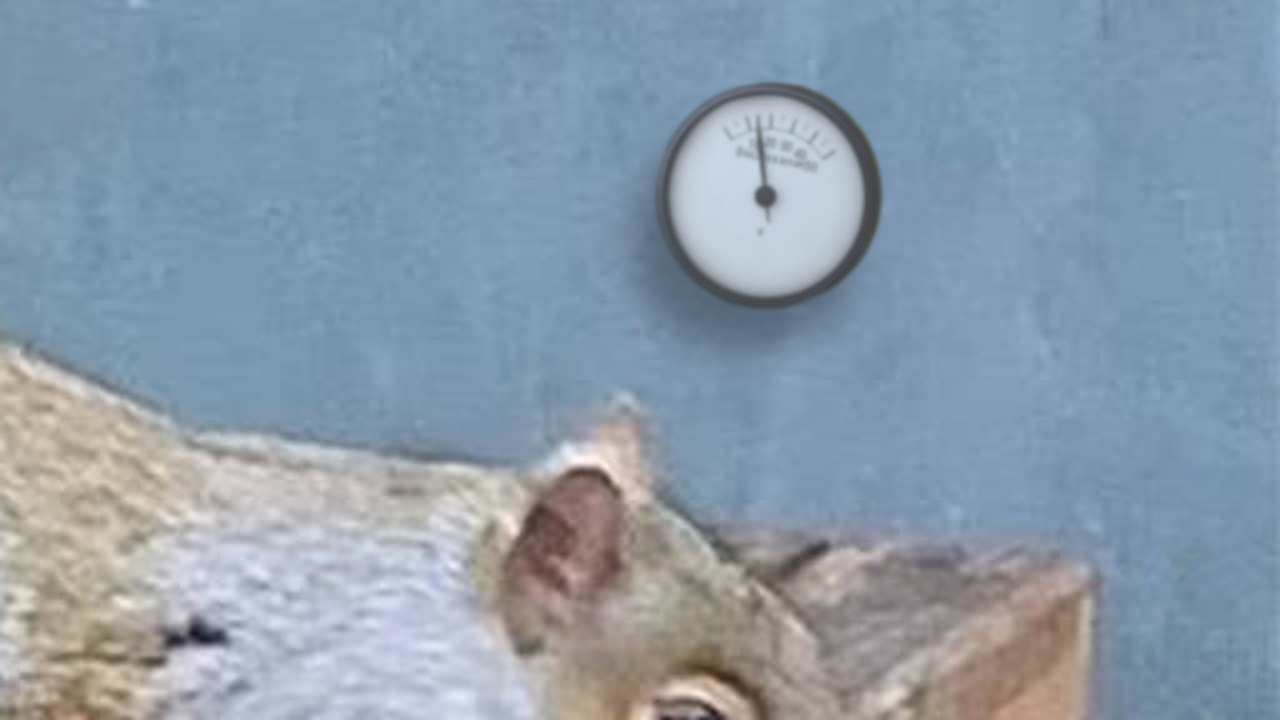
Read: value=15 unit=V
